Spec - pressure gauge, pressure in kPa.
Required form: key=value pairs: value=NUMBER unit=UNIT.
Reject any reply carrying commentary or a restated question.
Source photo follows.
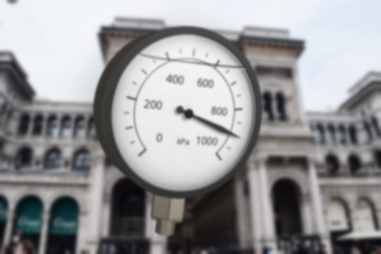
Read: value=900 unit=kPa
